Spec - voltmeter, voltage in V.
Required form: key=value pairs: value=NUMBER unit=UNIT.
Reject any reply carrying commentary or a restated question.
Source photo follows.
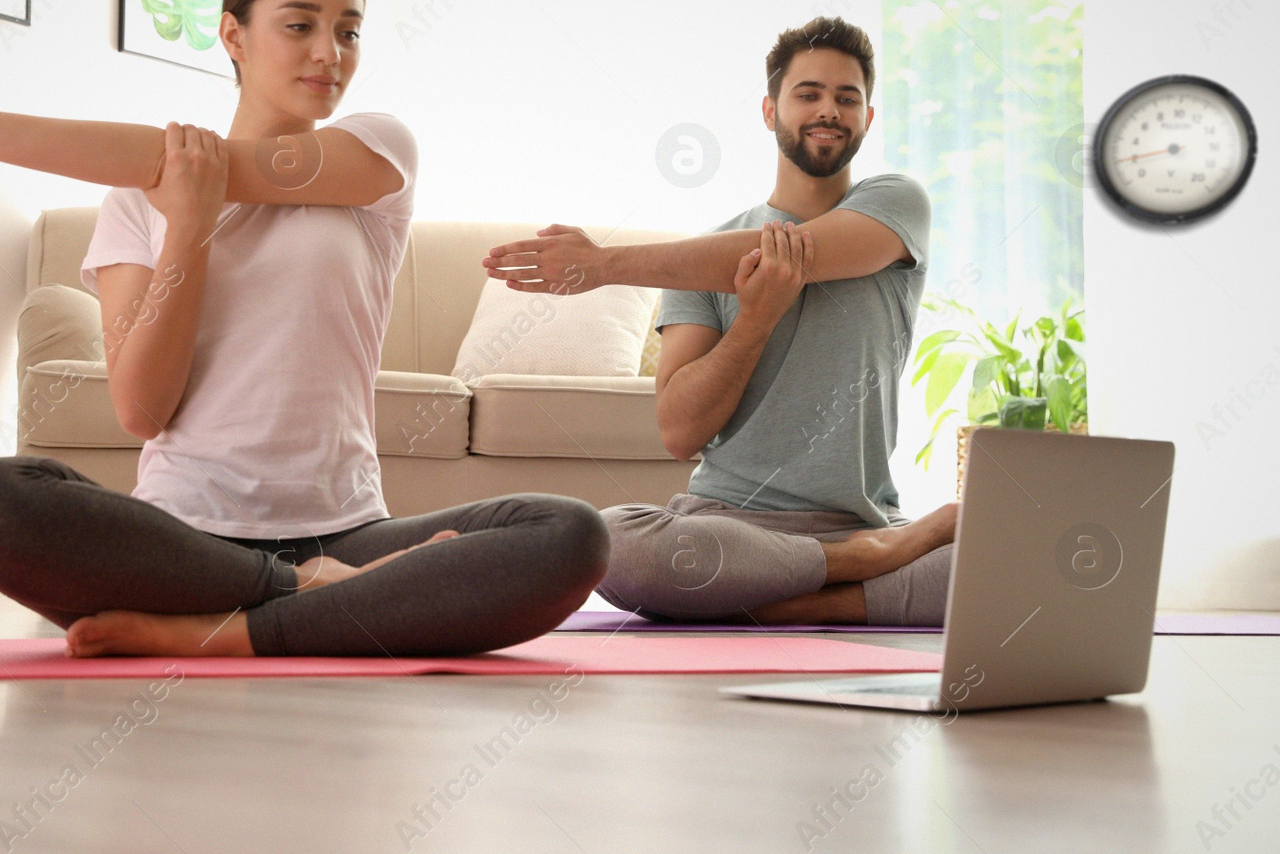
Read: value=2 unit=V
